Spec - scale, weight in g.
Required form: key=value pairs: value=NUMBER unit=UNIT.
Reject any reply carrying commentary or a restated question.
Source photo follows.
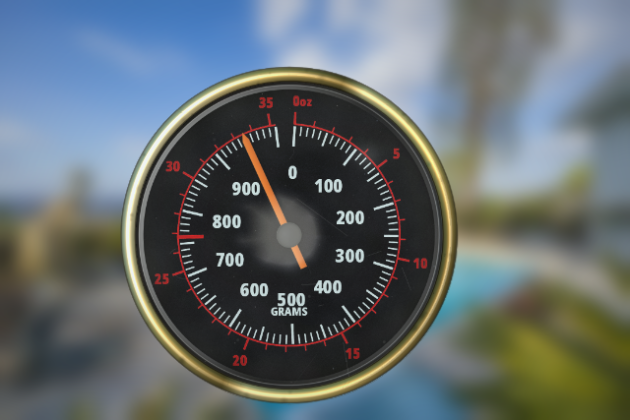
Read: value=950 unit=g
